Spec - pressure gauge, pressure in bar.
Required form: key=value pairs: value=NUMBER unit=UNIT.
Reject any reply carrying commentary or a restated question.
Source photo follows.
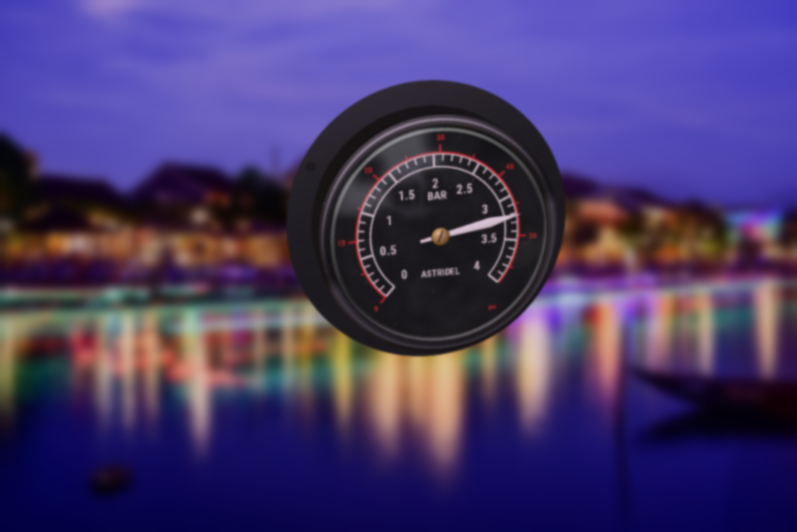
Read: value=3.2 unit=bar
